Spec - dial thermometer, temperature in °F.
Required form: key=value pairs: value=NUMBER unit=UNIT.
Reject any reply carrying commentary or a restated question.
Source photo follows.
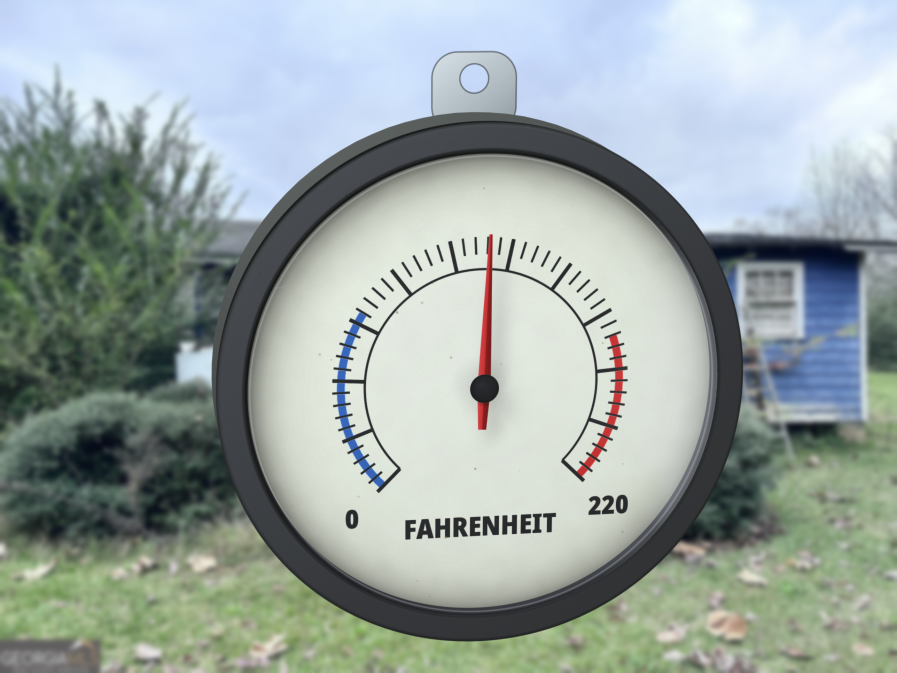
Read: value=112 unit=°F
